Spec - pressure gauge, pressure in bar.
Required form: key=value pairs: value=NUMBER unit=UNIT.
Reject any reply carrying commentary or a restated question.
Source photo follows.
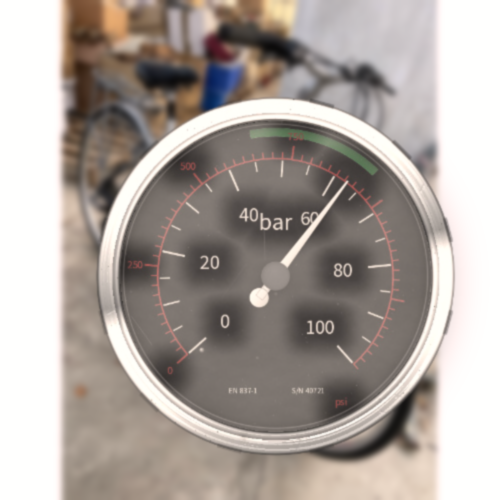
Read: value=62.5 unit=bar
